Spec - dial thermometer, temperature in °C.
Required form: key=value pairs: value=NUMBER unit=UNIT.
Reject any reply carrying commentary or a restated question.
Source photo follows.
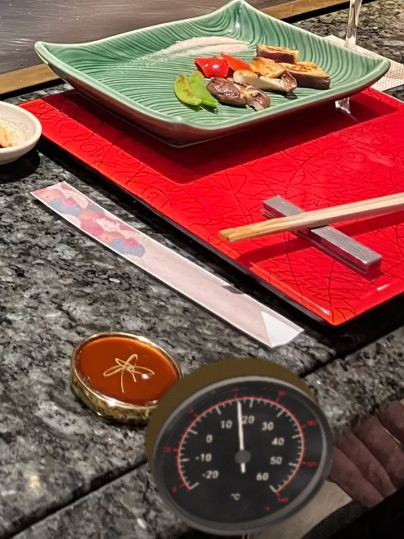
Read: value=16 unit=°C
